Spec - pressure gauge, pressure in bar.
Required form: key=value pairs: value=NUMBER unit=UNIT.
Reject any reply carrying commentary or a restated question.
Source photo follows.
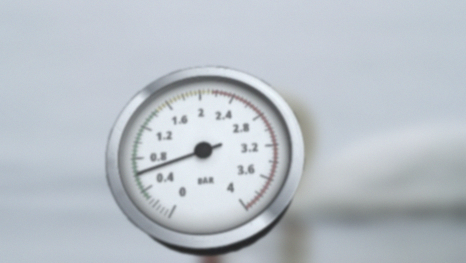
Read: value=0.6 unit=bar
